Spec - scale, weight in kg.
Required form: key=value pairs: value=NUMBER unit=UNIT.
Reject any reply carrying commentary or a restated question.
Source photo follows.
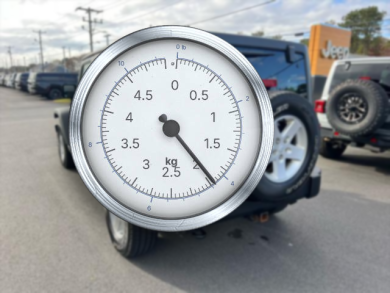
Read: value=1.95 unit=kg
